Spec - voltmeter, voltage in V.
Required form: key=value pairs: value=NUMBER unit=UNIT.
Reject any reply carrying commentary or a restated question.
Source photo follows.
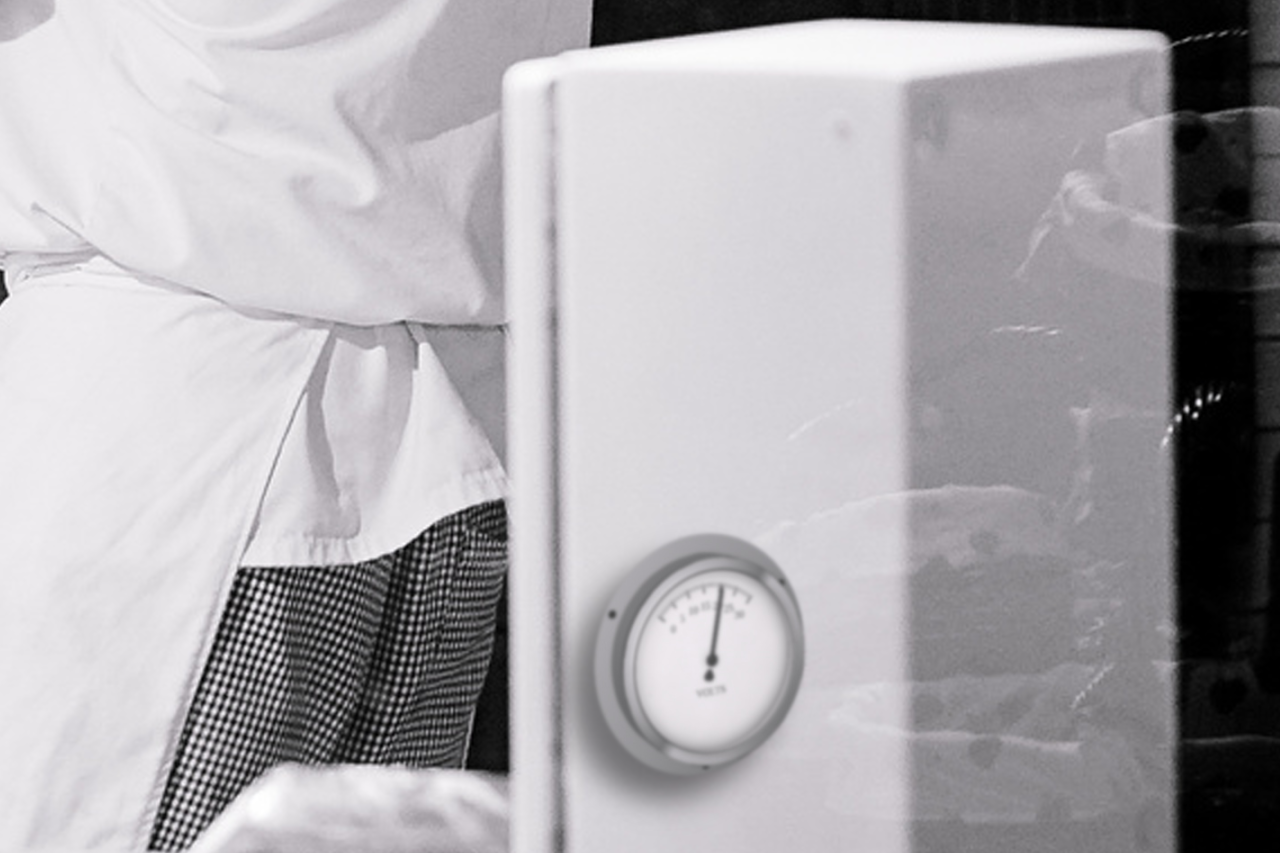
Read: value=20 unit=V
